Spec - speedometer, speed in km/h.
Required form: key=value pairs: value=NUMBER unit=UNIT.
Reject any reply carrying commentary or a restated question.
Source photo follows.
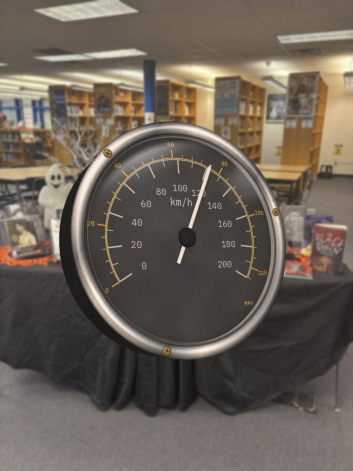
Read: value=120 unit=km/h
